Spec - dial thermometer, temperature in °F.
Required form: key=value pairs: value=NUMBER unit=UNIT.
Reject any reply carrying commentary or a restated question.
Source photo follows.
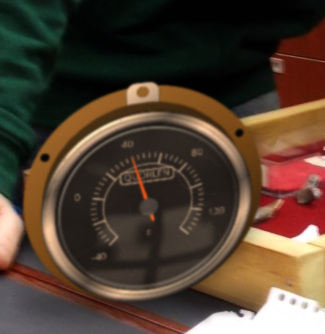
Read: value=40 unit=°F
